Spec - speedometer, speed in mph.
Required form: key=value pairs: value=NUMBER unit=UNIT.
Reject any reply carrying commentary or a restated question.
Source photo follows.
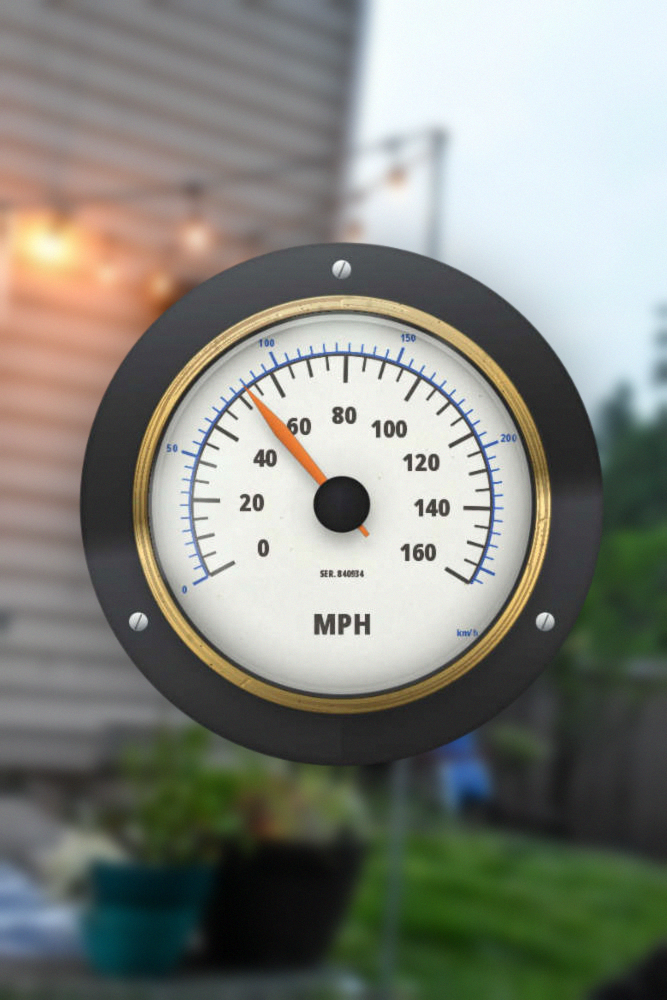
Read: value=52.5 unit=mph
